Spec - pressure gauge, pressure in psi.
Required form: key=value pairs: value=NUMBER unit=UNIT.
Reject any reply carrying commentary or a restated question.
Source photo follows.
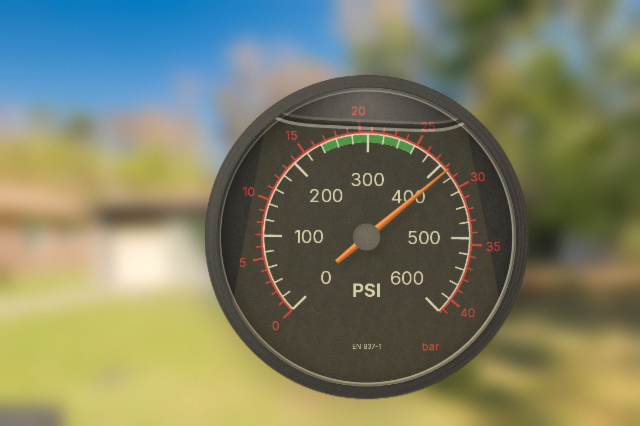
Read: value=410 unit=psi
